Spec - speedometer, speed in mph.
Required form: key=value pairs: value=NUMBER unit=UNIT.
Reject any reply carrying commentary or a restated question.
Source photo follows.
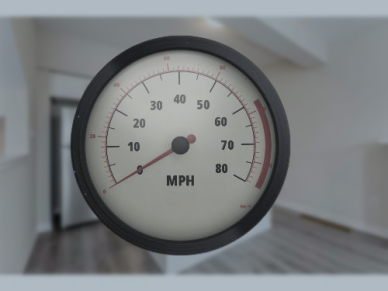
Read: value=0 unit=mph
